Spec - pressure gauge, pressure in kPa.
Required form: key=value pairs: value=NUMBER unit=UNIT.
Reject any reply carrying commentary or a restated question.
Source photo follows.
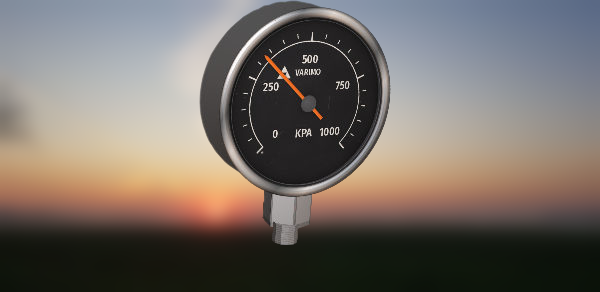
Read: value=325 unit=kPa
